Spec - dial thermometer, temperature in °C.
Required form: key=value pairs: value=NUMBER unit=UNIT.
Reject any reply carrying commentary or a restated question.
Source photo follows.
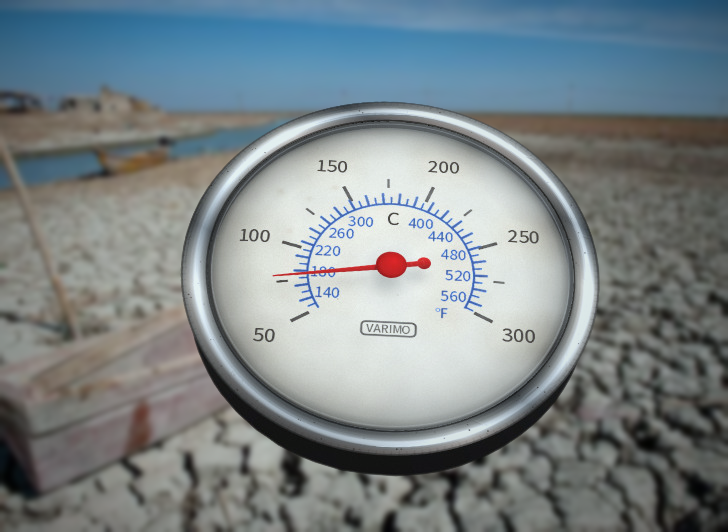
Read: value=75 unit=°C
